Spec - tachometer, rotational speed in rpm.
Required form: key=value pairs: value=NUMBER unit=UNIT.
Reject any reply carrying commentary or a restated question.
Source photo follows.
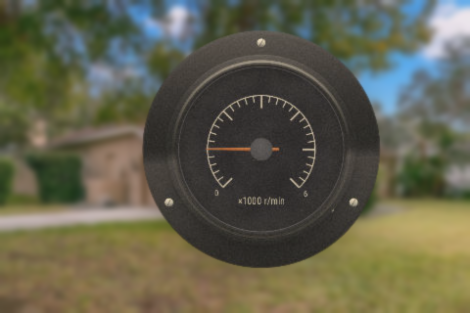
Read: value=1000 unit=rpm
